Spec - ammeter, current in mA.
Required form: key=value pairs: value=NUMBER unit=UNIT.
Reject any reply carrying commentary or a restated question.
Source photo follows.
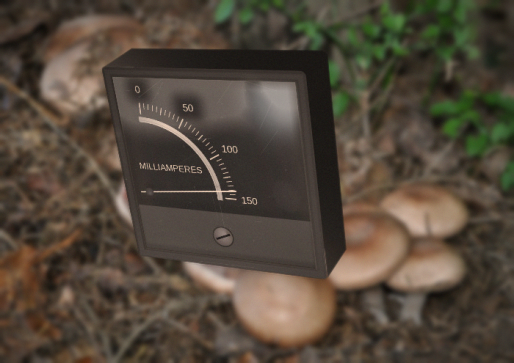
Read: value=140 unit=mA
